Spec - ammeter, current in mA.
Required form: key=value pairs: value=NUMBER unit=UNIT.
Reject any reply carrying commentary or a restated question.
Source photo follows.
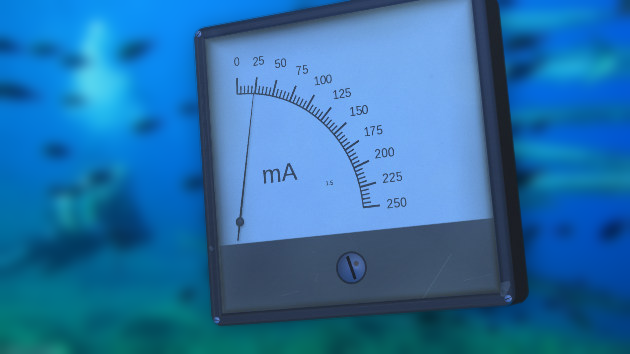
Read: value=25 unit=mA
